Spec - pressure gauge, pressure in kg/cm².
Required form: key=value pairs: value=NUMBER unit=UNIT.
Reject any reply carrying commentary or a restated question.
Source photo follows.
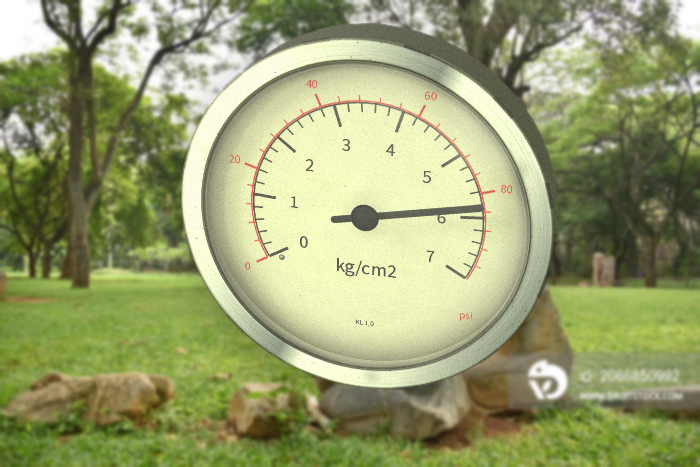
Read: value=5.8 unit=kg/cm²
